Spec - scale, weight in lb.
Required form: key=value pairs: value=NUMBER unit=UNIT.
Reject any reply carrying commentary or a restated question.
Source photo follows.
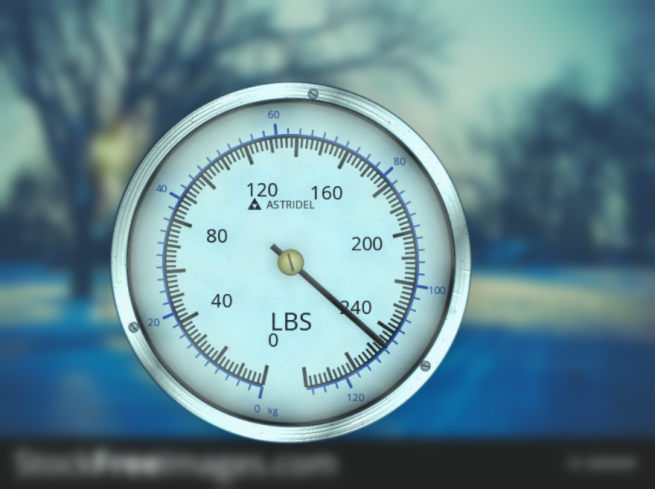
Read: value=246 unit=lb
